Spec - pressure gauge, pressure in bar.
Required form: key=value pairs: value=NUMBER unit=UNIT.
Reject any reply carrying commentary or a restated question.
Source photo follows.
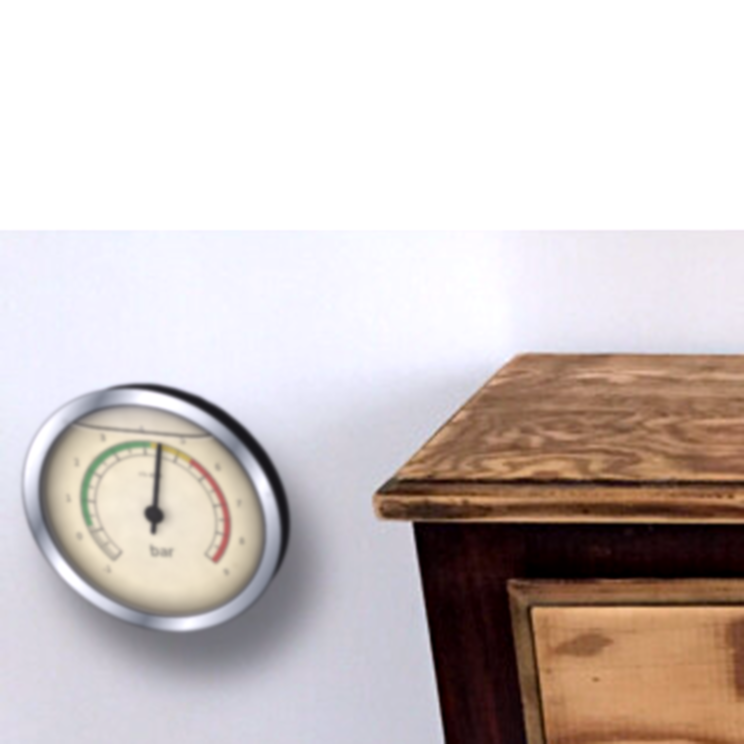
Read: value=4.5 unit=bar
